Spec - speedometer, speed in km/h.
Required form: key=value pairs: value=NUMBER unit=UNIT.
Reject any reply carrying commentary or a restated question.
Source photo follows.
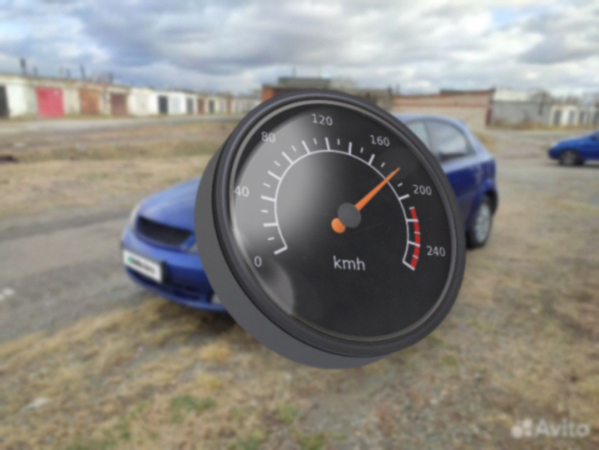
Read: value=180 unit=km/h
